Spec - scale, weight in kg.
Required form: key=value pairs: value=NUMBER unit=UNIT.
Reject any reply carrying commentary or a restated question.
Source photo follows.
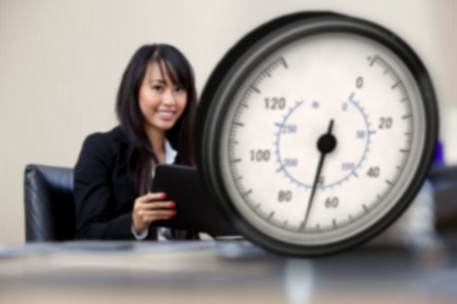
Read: value=70 unit=kg
